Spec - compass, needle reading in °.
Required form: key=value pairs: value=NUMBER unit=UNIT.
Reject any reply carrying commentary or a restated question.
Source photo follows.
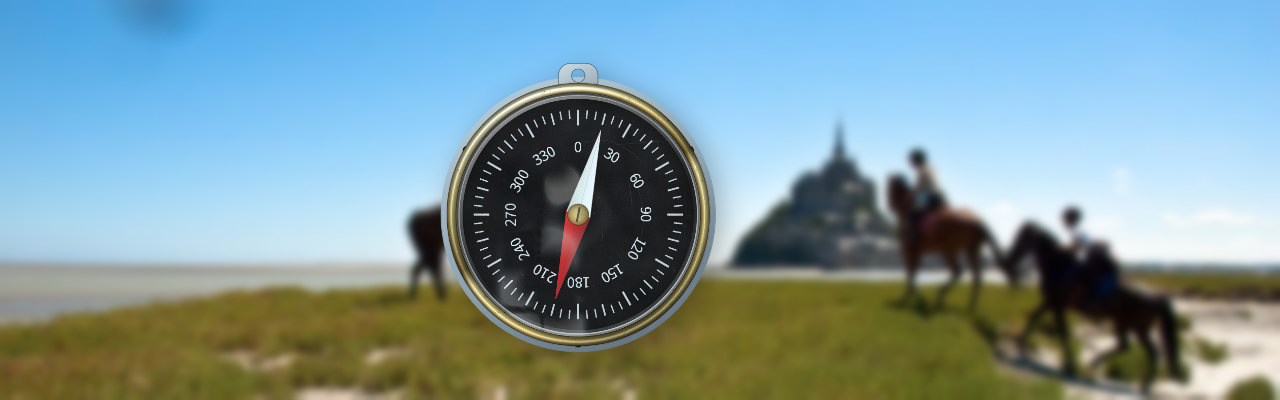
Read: value=195 unit=°
